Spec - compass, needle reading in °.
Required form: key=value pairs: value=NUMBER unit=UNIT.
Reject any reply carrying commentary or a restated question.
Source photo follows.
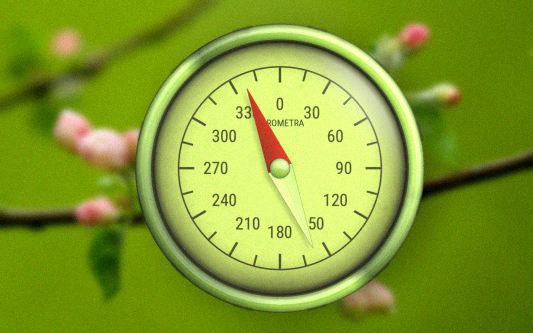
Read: value=337.5 unit=°
